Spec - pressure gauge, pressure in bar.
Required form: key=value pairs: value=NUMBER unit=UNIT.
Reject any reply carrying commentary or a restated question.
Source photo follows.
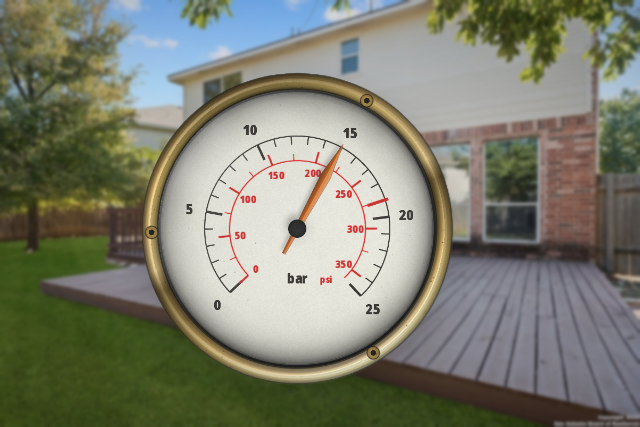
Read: value=15 unit=bar
